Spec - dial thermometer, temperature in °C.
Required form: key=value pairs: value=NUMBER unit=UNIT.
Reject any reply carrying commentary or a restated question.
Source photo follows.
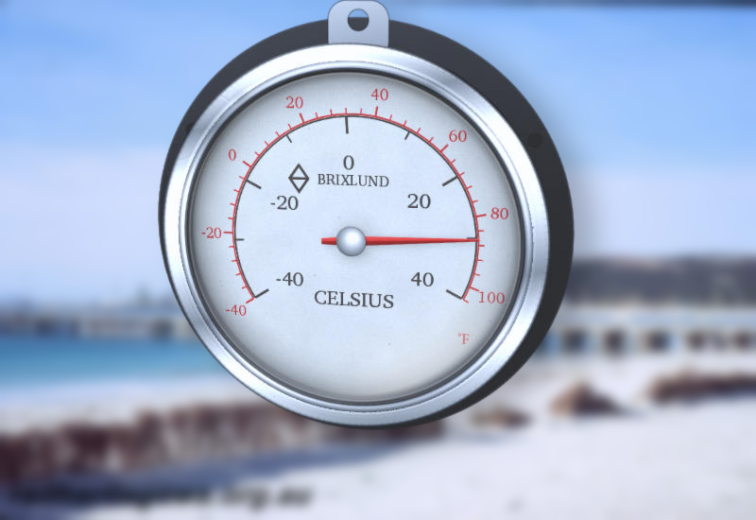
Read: value=30 unit=°C
